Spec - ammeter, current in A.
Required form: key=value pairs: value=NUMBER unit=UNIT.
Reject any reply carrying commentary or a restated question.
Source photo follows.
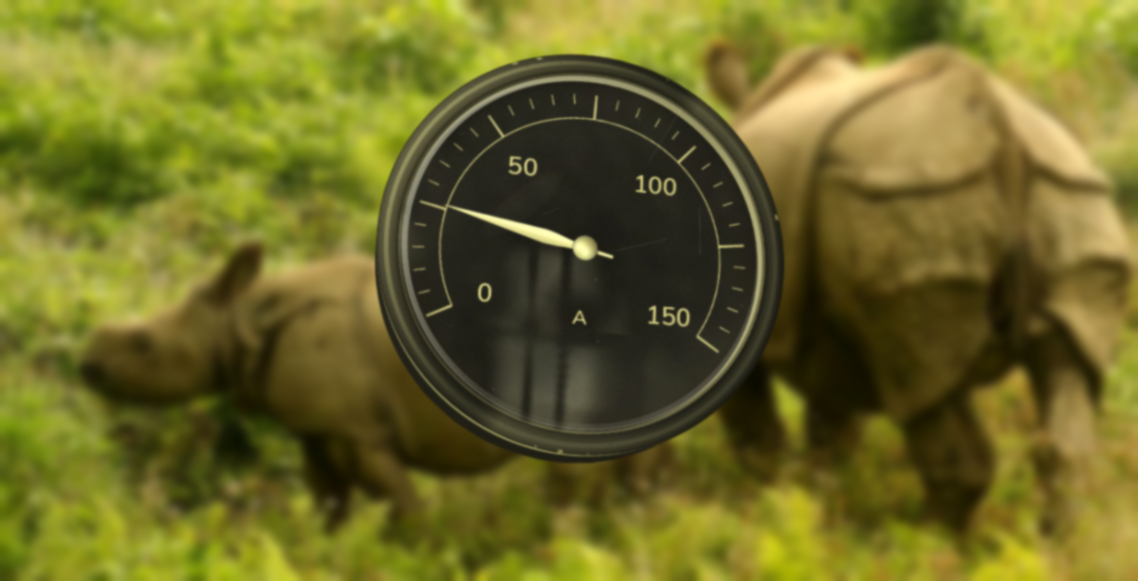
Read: value=25 unit=A
